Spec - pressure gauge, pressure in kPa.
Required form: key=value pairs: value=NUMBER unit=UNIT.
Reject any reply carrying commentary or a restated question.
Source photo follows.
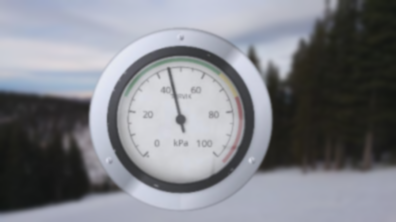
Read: value=45 unit=kPa
